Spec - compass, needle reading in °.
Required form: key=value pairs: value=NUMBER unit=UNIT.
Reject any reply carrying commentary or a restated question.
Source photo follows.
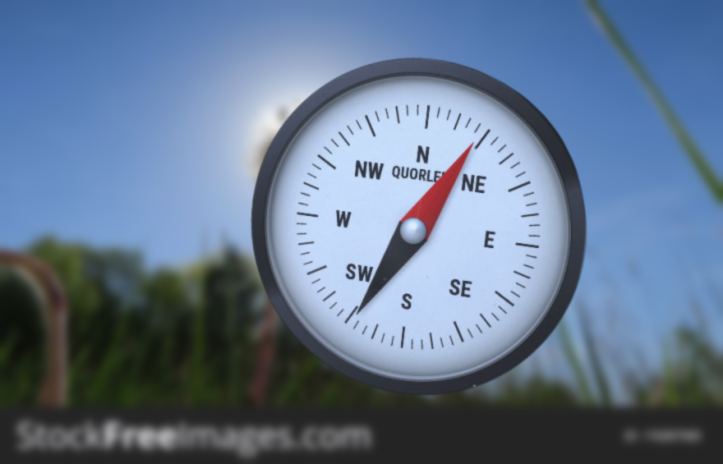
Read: value=27.5 unit=°
